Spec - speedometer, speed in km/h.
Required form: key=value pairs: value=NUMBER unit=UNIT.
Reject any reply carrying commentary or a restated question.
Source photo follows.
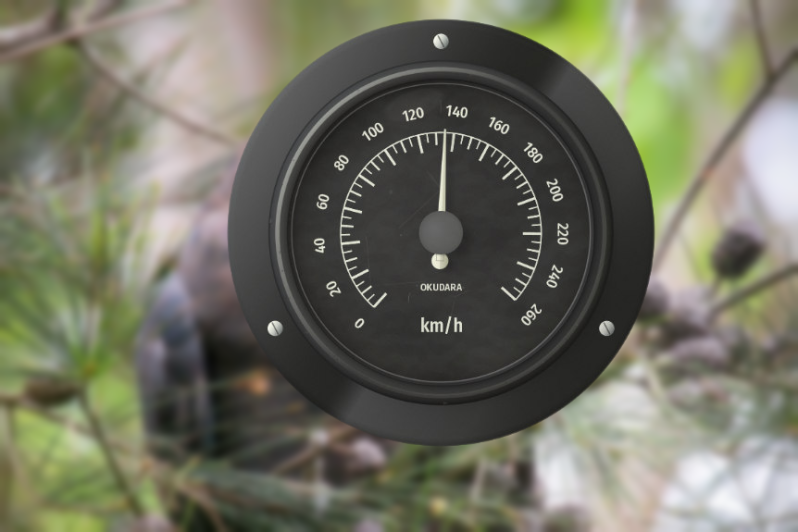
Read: value=135 unit=km/h
